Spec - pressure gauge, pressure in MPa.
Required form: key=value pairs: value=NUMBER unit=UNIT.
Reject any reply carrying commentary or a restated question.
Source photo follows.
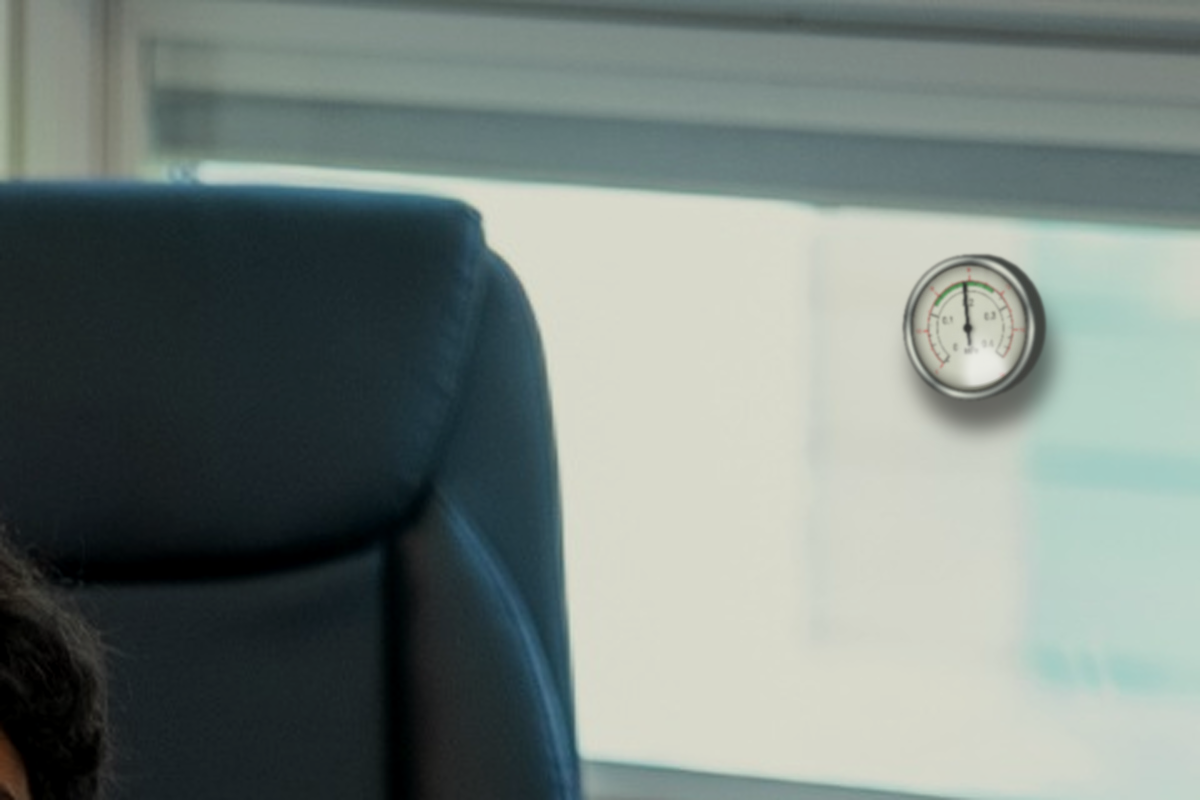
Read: value=0.2 unit=MPa
